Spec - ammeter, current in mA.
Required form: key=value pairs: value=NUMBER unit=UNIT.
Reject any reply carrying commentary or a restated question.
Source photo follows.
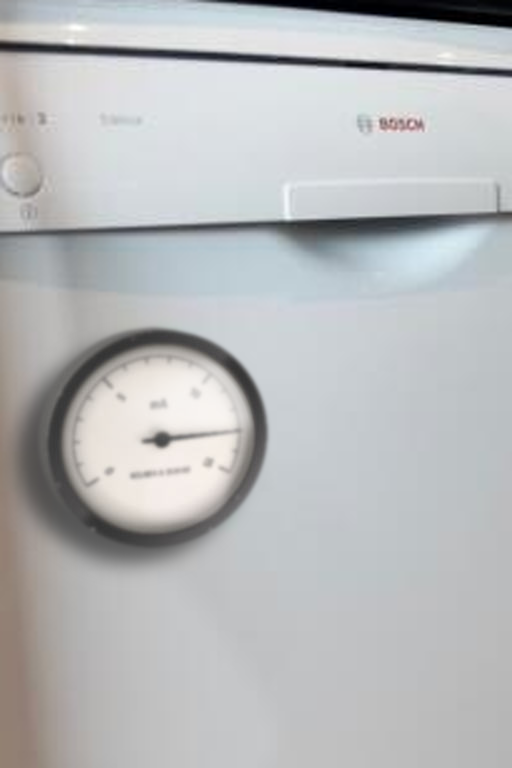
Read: value=13 unit=mA
